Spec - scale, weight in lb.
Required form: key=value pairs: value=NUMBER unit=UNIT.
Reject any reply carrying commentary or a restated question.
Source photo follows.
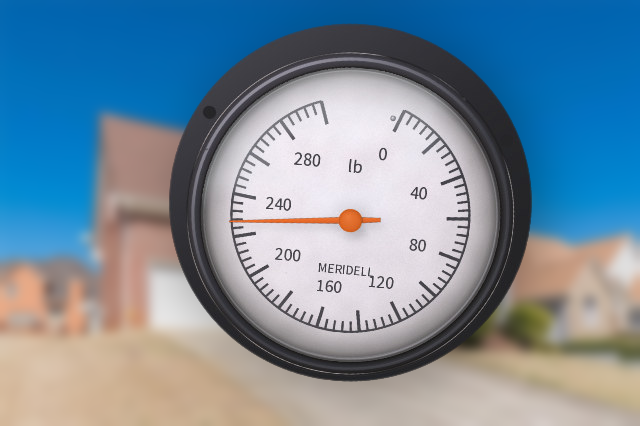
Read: value=228 unit=lb
